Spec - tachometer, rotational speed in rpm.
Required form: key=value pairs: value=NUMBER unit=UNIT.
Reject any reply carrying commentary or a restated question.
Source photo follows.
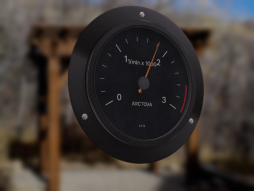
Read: value=1800 unit=rpm
